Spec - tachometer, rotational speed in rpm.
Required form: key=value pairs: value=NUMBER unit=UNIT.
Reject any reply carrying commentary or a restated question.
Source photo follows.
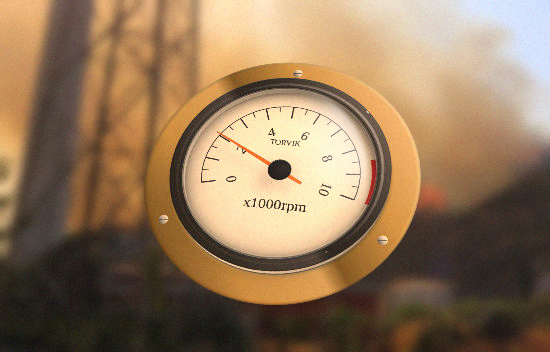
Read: value=2000 unit=rpm
